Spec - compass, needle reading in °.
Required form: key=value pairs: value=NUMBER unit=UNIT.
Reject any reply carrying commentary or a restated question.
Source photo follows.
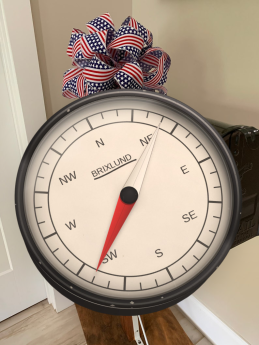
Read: value=230 unit=°
